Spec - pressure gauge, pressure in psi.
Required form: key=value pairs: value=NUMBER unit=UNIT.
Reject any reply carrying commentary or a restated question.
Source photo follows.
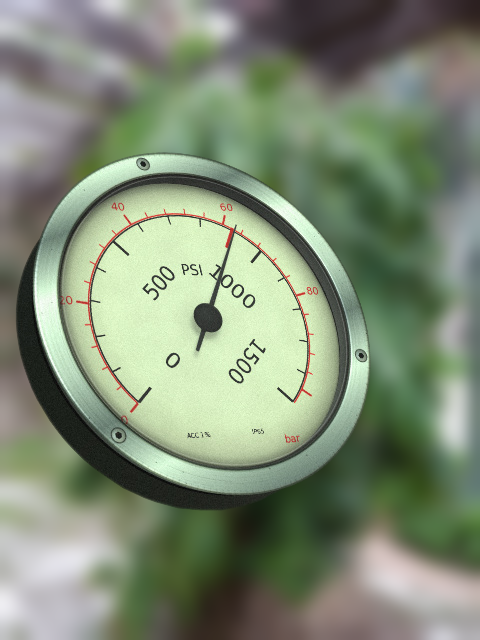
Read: value=900 unit=psi
